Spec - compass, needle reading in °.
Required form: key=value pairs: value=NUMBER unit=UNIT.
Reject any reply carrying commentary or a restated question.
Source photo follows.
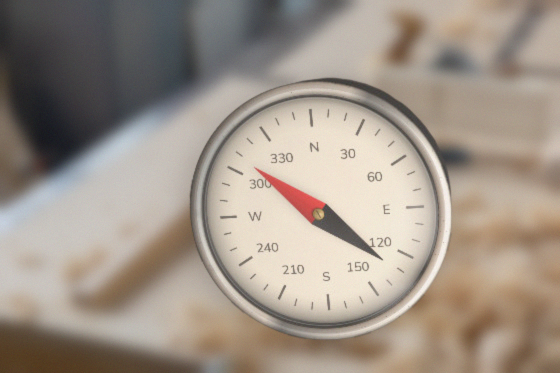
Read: value=310 unit=°
